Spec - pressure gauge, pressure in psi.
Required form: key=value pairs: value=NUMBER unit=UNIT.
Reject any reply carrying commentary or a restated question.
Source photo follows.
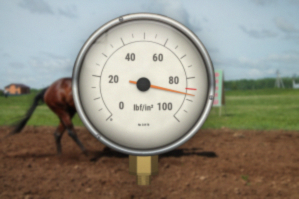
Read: value=87.5 unit=psi
